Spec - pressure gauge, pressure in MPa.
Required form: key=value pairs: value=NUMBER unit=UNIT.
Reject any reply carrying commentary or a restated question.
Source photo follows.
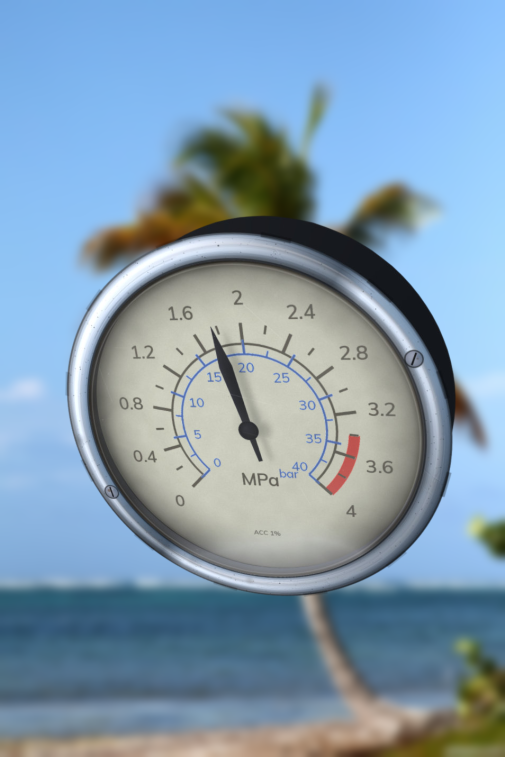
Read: value=1.8 unit=MPa
